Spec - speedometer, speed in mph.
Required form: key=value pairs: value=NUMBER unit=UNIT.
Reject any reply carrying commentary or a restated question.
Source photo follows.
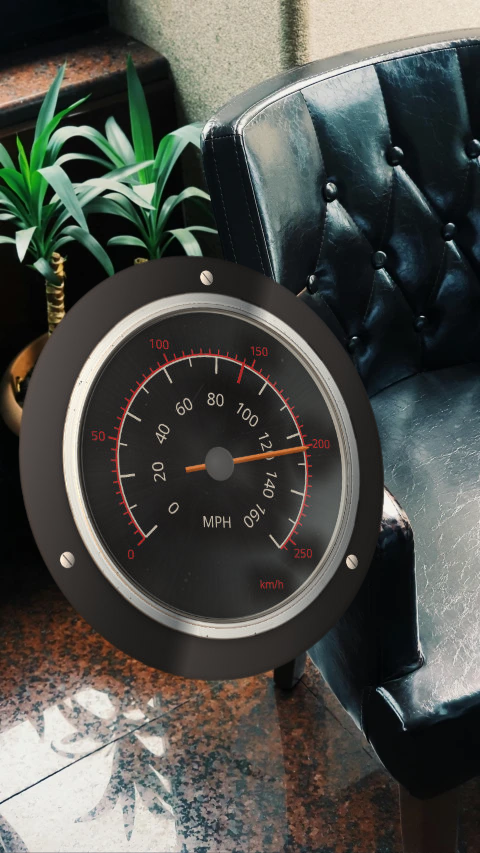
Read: value=125 unit=mph
